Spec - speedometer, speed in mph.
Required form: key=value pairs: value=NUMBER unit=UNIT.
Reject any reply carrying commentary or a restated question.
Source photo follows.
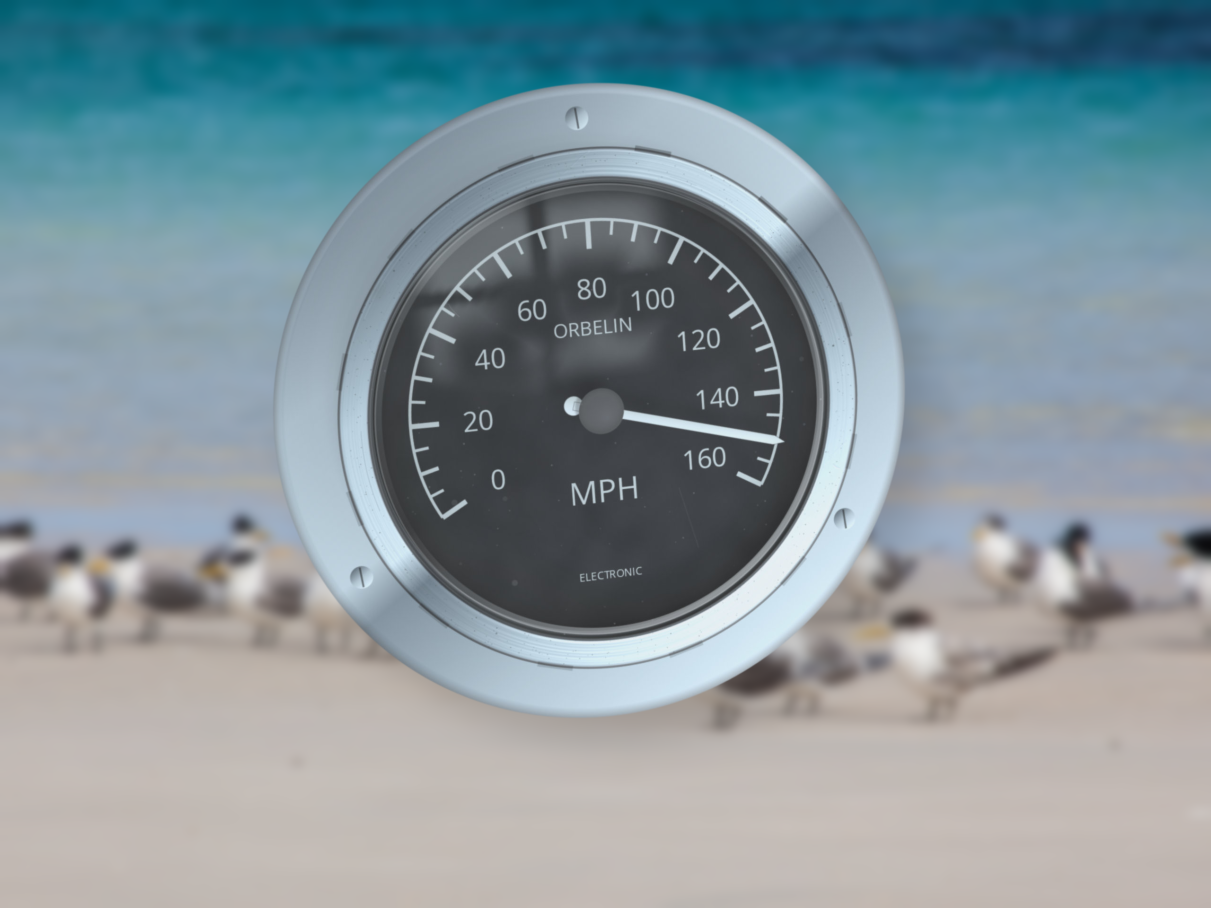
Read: value=150 unit=mph
